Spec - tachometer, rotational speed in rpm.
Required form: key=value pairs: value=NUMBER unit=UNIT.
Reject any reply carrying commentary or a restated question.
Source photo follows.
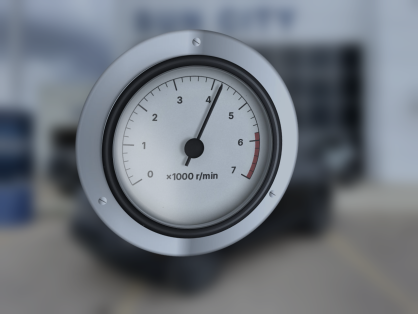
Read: value=4200 unit=rpm
